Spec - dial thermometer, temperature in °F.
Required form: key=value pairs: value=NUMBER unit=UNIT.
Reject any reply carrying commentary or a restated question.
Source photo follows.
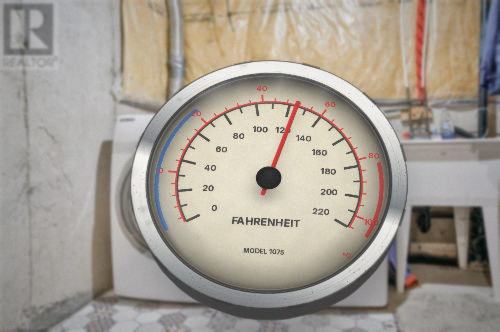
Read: value=125 unit=°F
